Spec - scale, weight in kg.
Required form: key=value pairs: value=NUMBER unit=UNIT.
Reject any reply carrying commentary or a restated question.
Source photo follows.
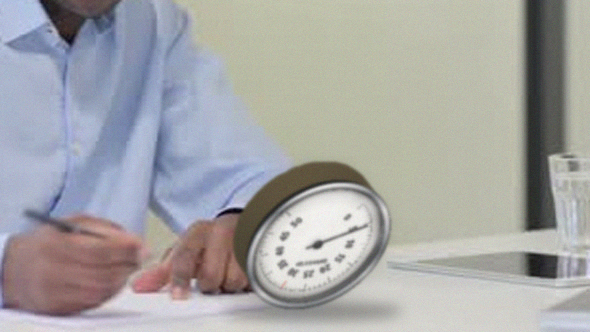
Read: value=5 unit=kg
